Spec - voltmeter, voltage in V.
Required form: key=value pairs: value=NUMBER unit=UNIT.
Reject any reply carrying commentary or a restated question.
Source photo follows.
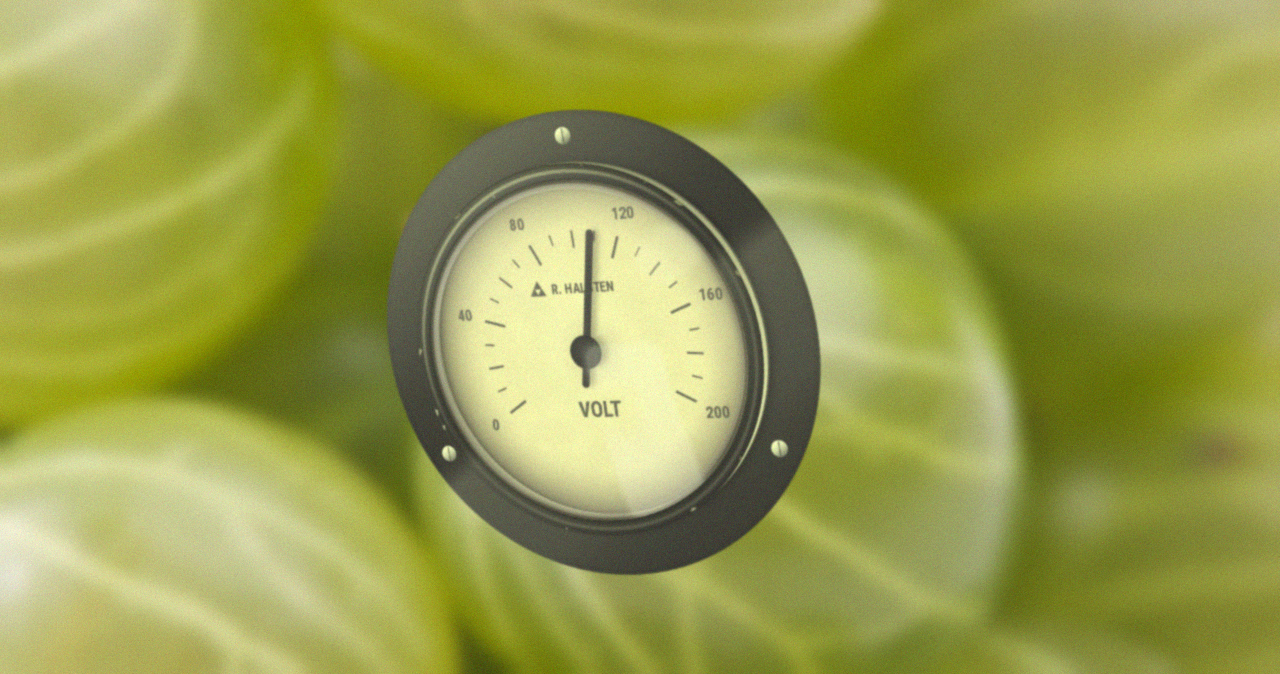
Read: value=110 unit=V
